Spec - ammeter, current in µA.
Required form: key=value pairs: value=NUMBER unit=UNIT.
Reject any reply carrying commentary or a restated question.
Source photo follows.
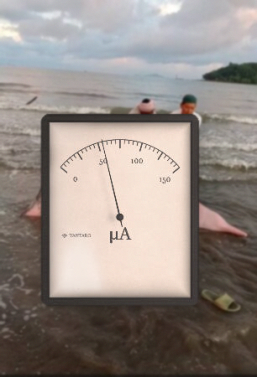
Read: value=55 unit=µA
